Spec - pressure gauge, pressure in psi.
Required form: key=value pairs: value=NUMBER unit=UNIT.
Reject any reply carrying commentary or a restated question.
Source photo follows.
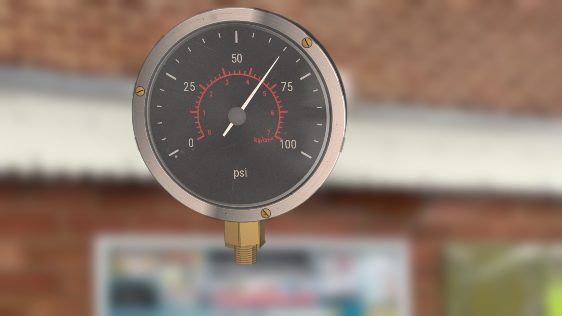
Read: value=65 unit=psi
